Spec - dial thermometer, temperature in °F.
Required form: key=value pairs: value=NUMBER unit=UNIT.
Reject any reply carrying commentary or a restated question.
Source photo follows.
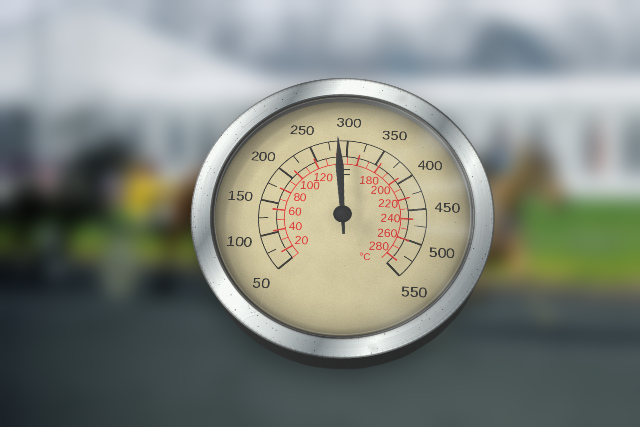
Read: value=287.5 unit=°F
